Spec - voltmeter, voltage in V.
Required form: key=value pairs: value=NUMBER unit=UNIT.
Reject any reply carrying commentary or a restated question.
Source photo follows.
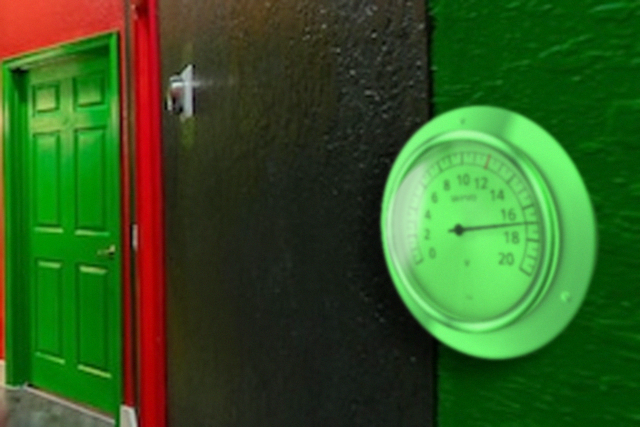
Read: value=17 unit=V
